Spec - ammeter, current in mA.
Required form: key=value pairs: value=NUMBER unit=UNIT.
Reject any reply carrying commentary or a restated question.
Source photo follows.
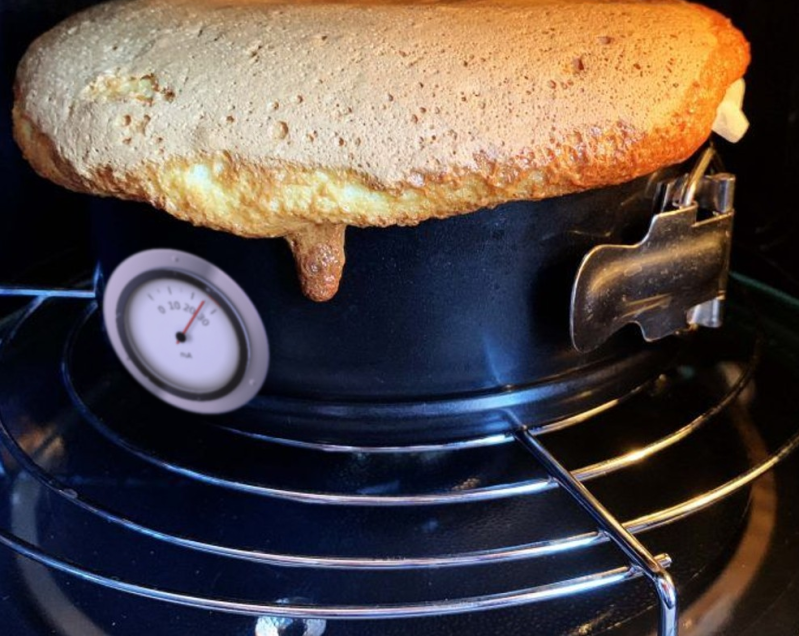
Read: value=25 unit=mA
